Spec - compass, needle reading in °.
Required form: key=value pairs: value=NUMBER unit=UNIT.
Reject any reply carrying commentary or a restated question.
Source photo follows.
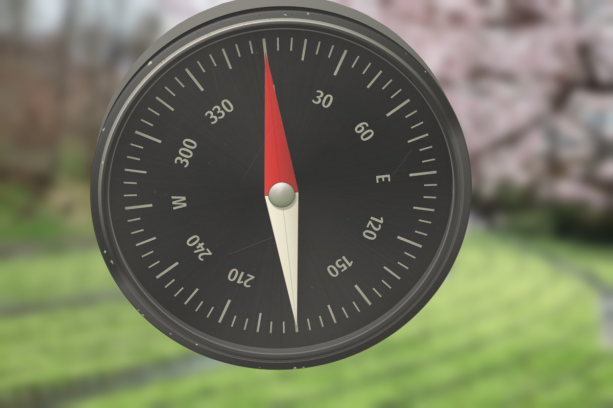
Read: value=0 unit=°
